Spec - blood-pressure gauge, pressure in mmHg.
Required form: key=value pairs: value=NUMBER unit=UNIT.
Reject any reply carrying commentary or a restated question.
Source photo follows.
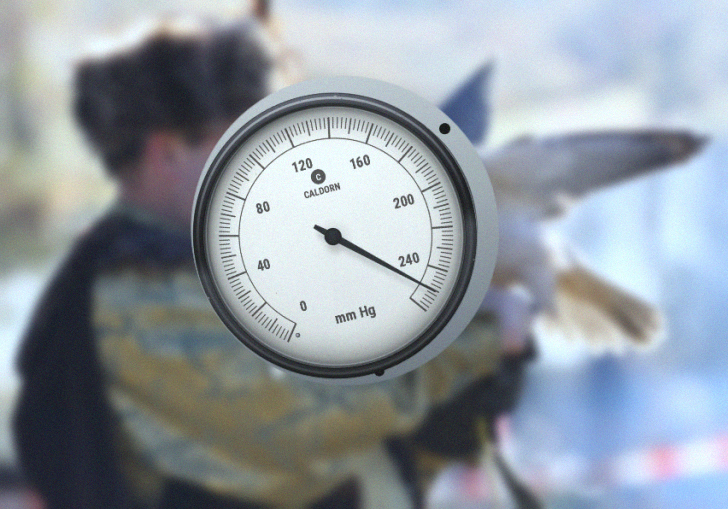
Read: value=250 unit=mmHg
